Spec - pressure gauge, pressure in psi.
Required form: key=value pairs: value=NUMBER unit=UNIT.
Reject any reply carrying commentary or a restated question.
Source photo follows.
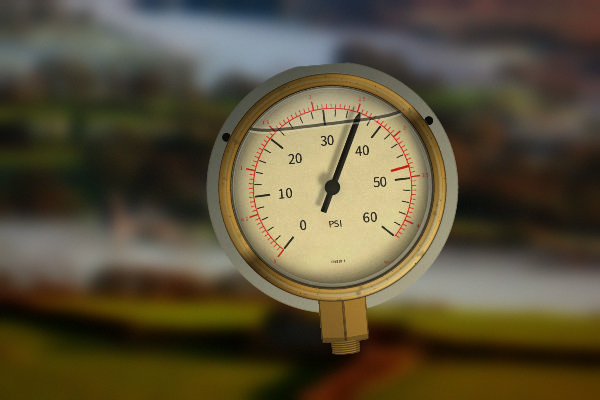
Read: value=36 unit=psi
